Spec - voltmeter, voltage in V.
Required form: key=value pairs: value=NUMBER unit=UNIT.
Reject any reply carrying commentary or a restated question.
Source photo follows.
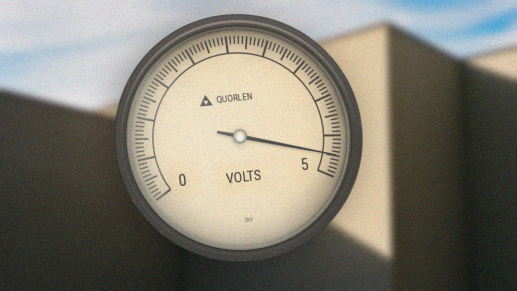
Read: value=4.75 unit=V
